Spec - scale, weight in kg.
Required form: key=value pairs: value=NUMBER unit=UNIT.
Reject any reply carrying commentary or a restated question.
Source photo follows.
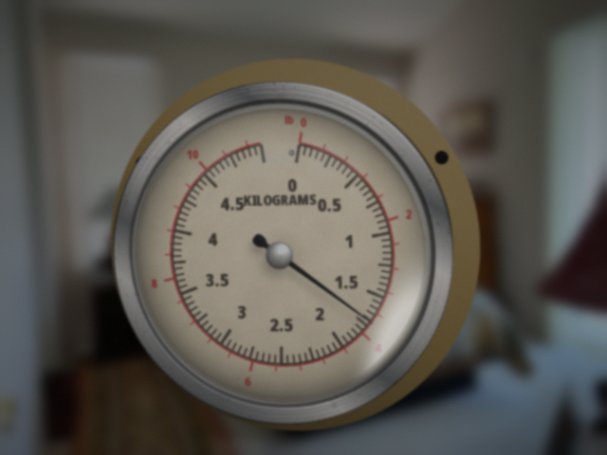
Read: value=1.7 unit=kg
